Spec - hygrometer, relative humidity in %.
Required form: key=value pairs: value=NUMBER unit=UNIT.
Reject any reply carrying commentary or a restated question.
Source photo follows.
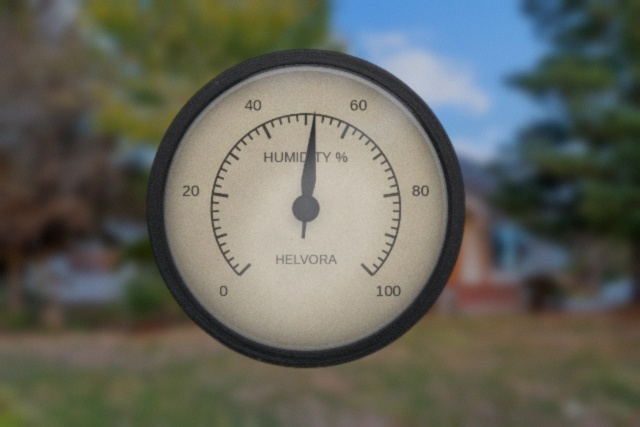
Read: value=52 unit=%
